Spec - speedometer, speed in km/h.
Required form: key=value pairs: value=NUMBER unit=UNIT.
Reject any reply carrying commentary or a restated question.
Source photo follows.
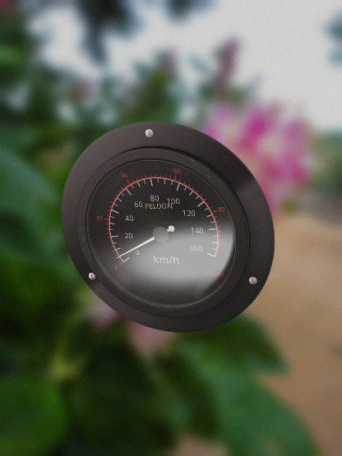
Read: value=5 unit=km/h
